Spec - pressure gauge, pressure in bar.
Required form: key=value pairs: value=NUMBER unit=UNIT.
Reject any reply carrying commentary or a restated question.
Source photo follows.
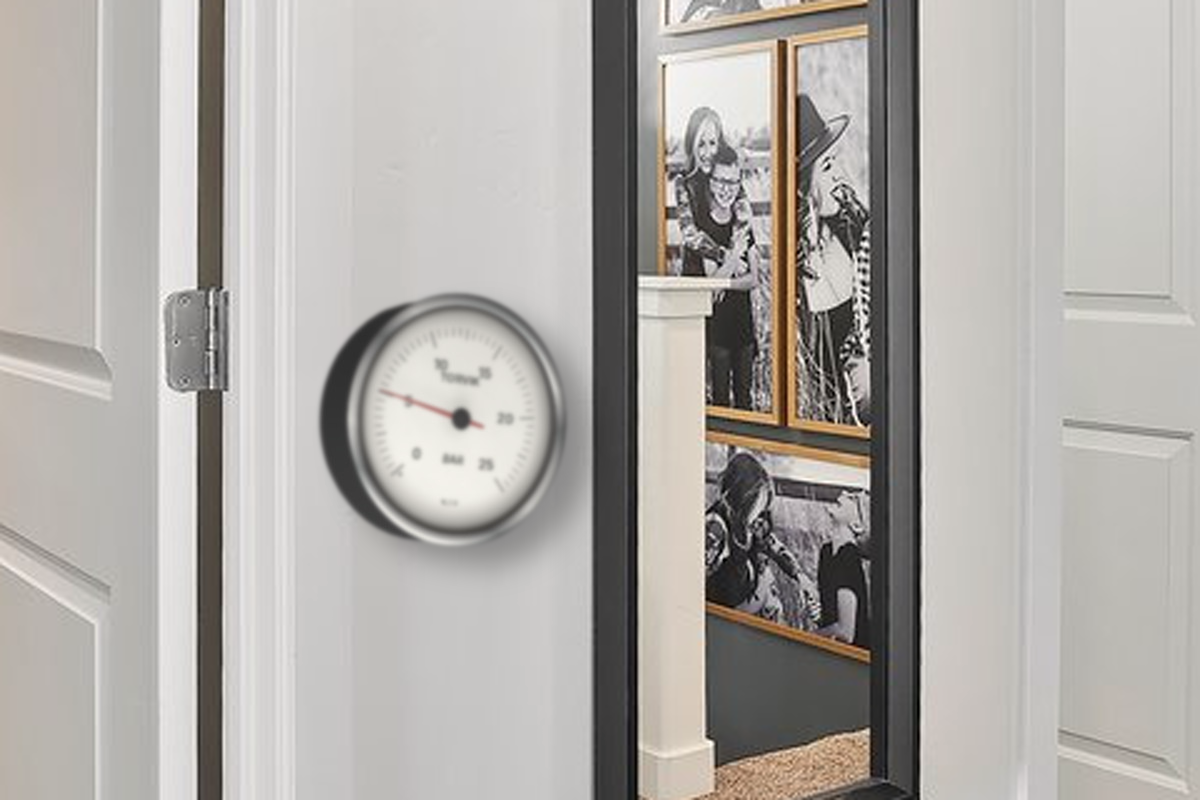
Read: value=5 unit=bar
